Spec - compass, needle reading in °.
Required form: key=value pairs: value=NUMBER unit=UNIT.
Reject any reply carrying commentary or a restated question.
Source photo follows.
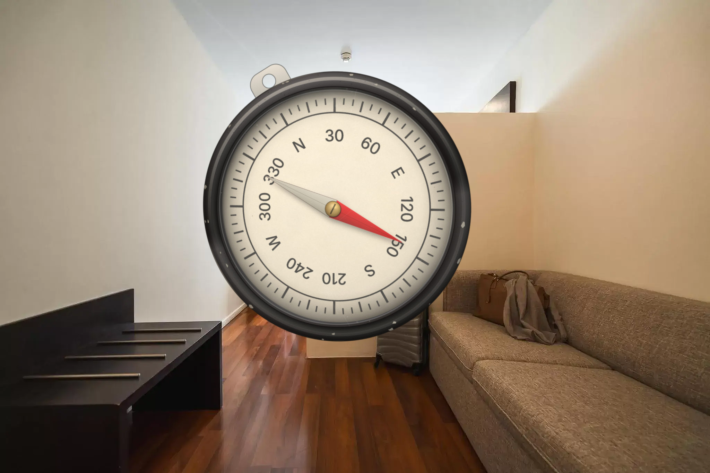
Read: value=145 unit=°
